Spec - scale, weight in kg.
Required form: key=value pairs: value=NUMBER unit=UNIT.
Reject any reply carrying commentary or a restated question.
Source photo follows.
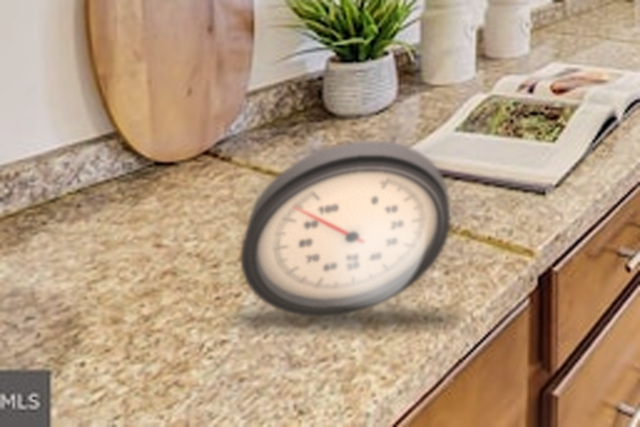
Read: value=95 unit=kg
